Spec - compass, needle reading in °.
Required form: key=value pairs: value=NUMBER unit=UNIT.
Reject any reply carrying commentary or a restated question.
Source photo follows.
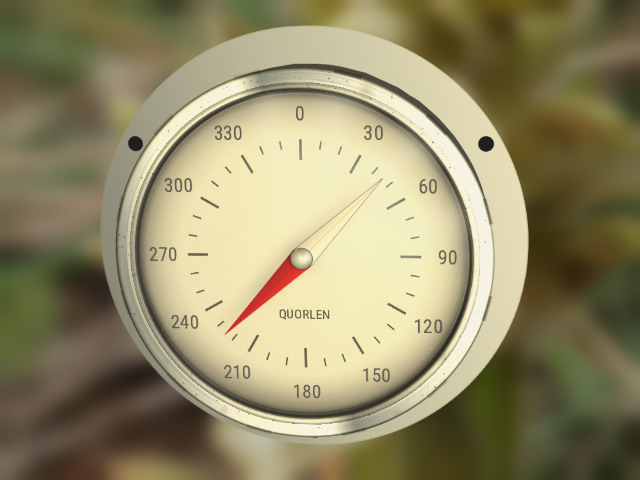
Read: value=225 unit=°
